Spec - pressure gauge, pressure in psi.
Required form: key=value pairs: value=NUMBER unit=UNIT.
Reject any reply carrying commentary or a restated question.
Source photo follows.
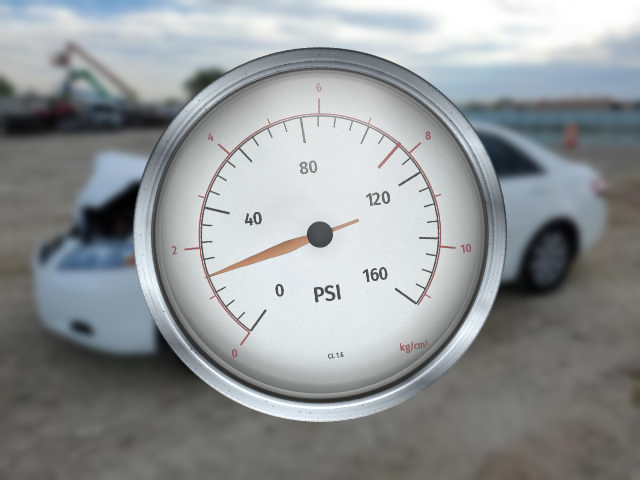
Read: value=20 unit=psi
